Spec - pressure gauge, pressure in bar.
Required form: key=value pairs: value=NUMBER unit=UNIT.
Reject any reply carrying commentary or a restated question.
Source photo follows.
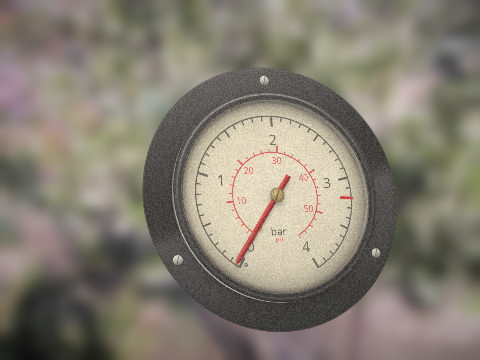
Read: value=0.05 unit=bar
